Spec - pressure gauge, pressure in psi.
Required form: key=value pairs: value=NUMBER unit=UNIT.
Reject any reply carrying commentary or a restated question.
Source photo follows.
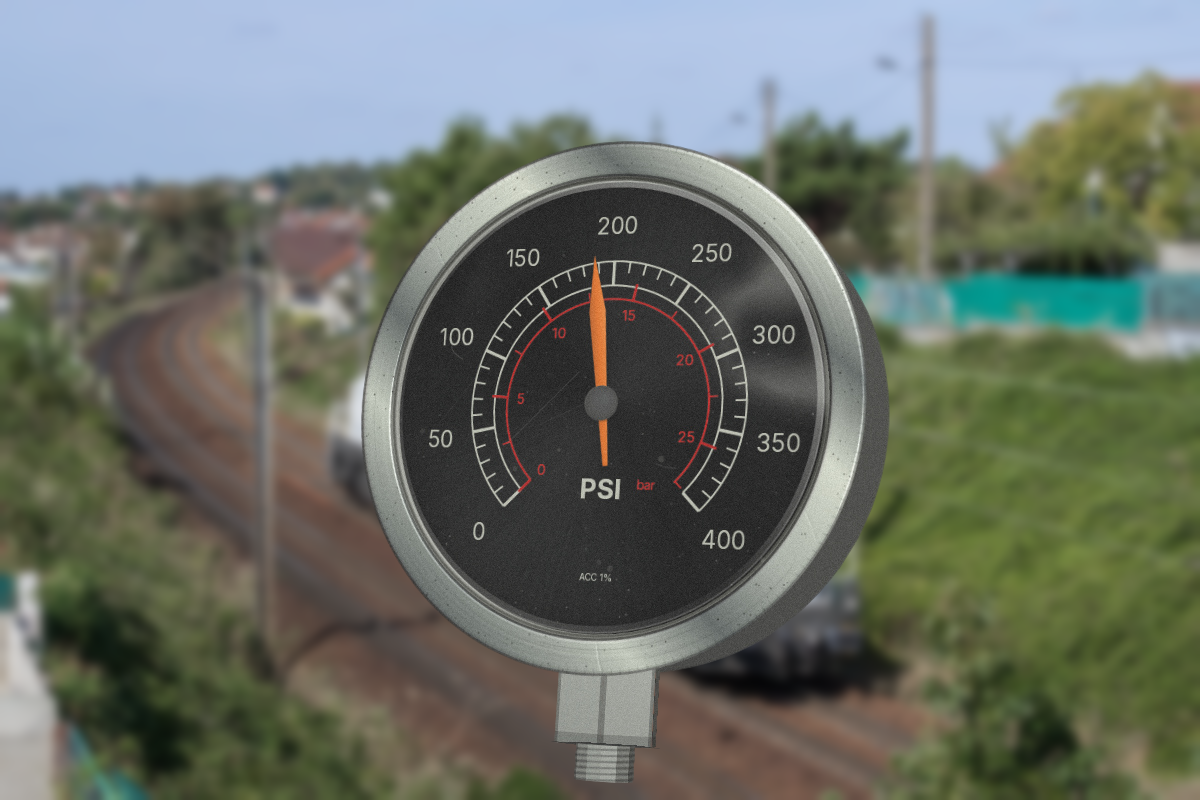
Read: value=190 unit=psi
